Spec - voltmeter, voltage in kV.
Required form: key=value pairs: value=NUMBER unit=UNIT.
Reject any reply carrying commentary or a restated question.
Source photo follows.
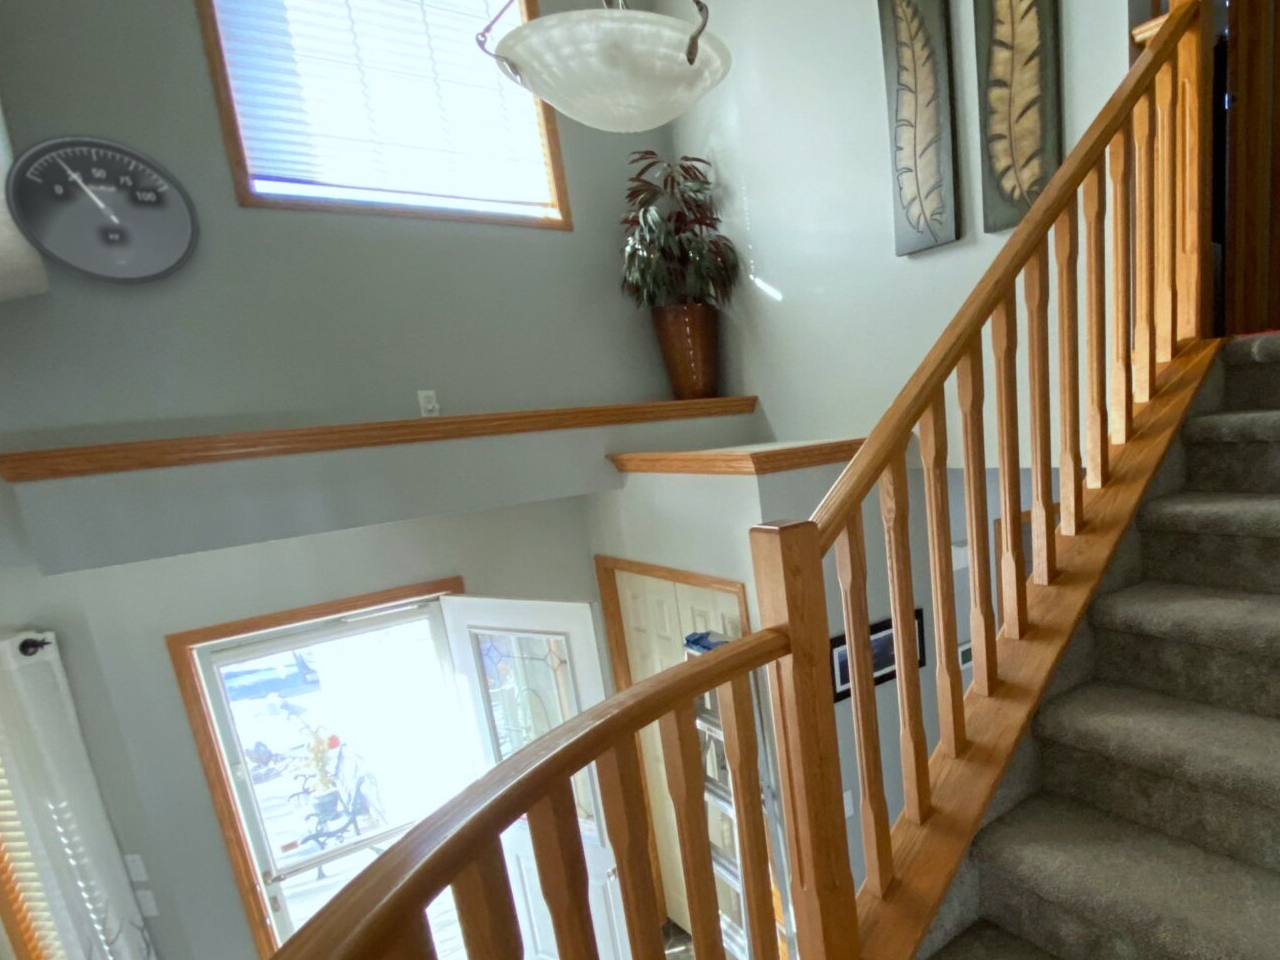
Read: value=25 unit=kV
